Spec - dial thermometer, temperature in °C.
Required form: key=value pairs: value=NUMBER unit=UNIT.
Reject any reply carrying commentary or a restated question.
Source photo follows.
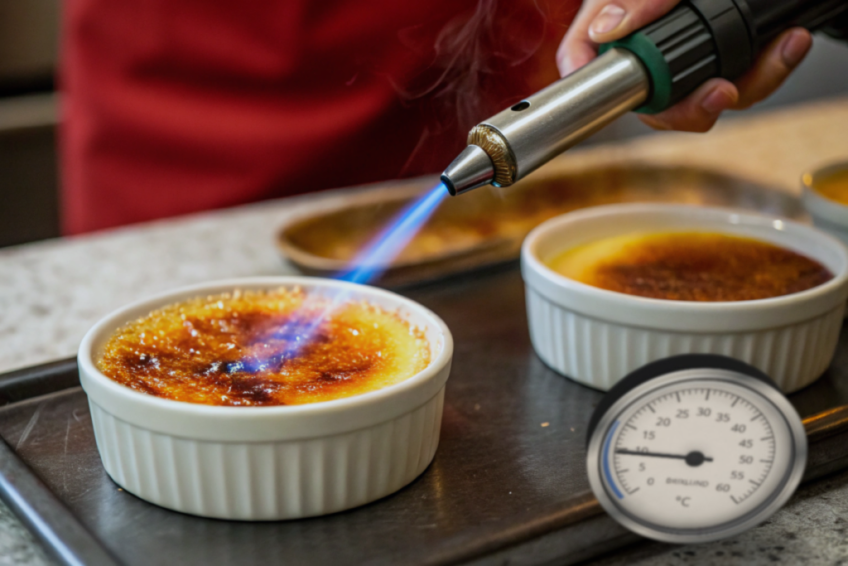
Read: value=10 unit=°C
